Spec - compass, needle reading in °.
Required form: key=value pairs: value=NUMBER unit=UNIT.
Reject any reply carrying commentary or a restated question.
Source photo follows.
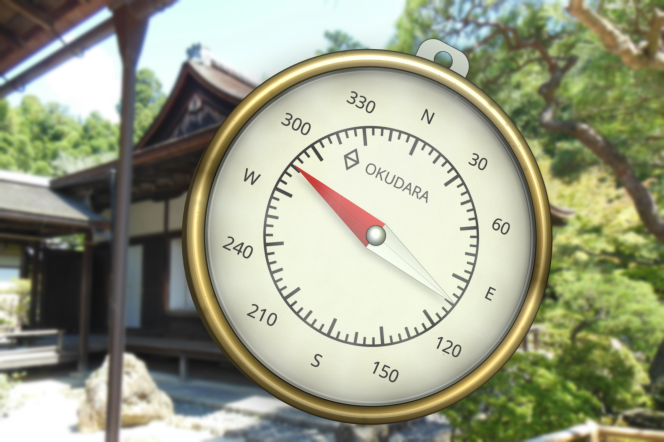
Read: value=285 unit=°
